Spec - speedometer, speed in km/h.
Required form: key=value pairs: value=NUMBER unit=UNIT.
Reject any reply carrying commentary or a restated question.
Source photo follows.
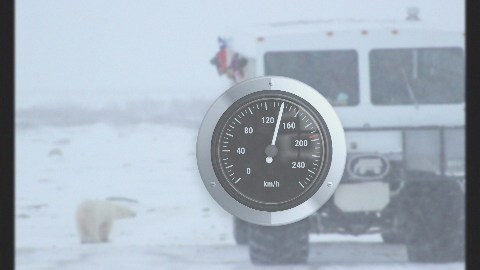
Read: value=140 unit=km/h
